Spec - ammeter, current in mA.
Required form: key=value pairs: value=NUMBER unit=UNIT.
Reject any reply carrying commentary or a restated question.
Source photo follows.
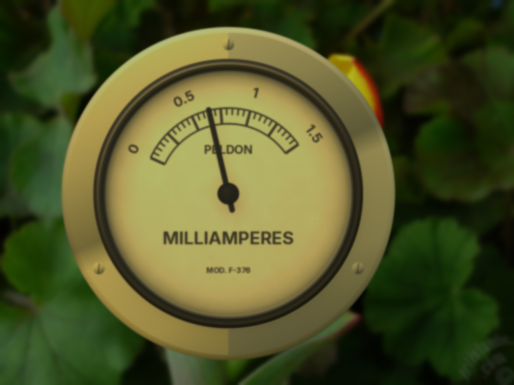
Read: value=0.65 unit=mA
